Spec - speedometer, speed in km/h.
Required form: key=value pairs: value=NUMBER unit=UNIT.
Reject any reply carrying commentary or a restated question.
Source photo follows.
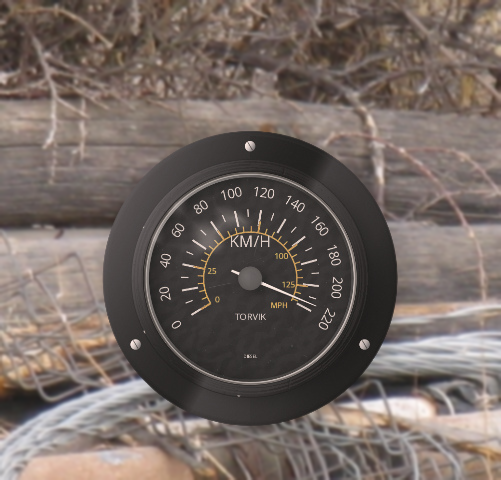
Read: value=215 unit=km/h
